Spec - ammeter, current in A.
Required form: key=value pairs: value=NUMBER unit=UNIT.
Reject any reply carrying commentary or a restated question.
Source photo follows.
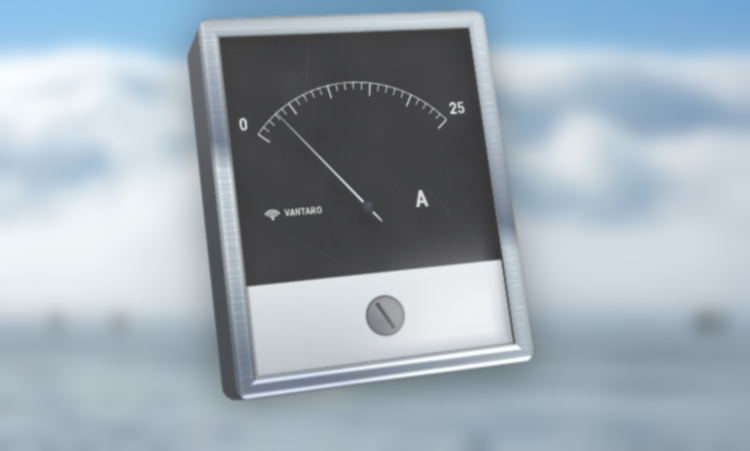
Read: value=3 unit=A
